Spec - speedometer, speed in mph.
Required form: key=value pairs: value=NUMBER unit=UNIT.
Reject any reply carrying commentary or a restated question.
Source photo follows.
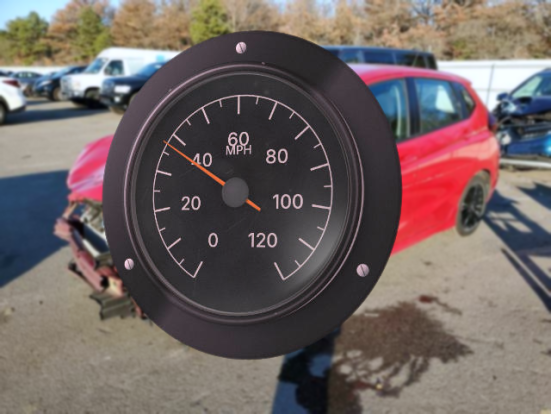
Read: value=37.5 unit=mph
